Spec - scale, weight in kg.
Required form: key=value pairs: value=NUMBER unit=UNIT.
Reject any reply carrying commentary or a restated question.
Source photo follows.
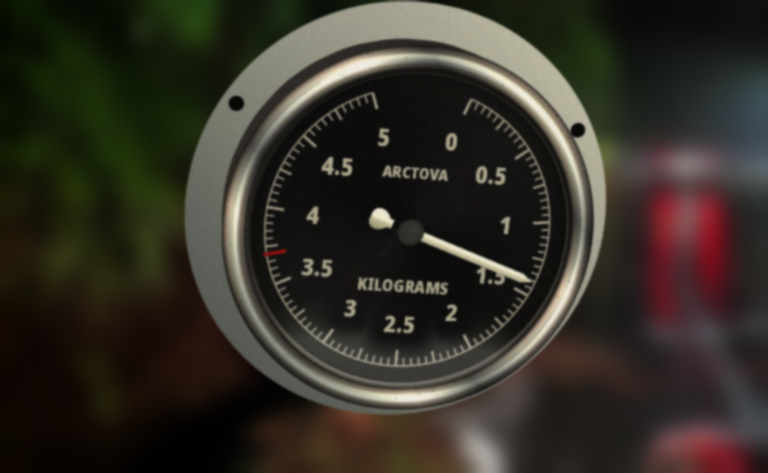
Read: value=1.4 unit=kg
